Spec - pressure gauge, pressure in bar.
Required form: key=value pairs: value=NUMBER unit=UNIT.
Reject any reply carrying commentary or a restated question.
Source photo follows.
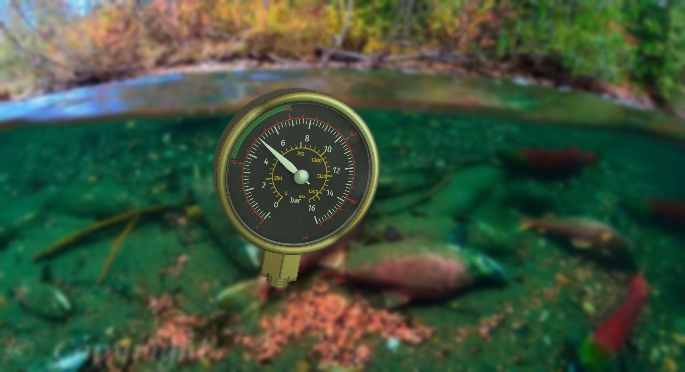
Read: value=5 unit=bar
